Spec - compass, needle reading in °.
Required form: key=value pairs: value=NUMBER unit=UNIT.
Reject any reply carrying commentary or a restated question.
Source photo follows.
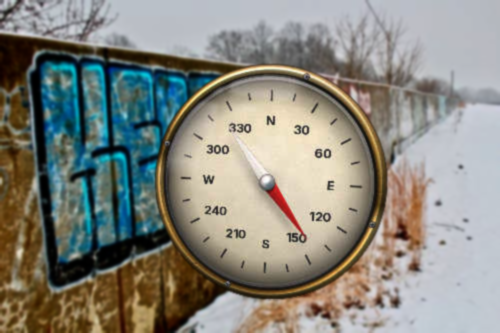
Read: value=142.5 unit=°
